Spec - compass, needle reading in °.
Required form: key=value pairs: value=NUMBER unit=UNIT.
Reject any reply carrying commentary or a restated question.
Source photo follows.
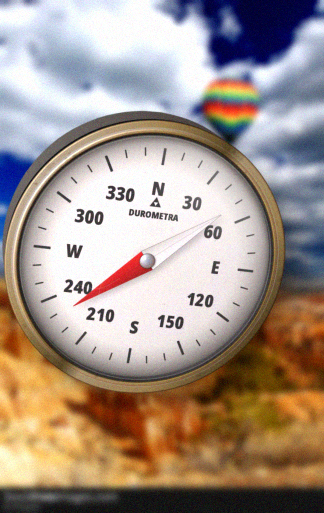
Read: value=230 unit=°
